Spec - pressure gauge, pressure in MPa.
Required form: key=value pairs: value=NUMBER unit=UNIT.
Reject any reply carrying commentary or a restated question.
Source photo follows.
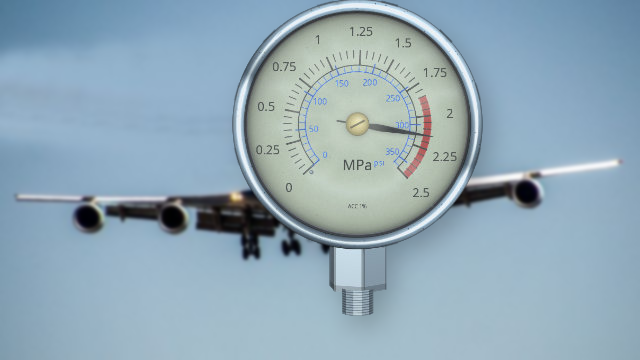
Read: value=2.15 unit=MPa
